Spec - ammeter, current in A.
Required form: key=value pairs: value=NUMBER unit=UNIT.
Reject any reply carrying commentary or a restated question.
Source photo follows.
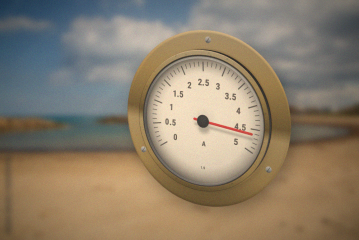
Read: value=4.6 unit=A
